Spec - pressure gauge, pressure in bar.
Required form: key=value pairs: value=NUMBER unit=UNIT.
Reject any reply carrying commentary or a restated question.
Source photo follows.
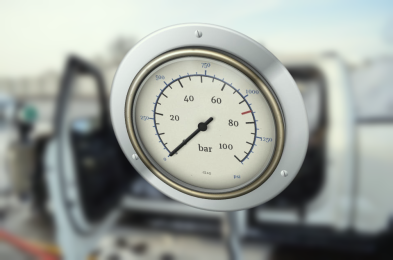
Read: value=0 unit=bar
